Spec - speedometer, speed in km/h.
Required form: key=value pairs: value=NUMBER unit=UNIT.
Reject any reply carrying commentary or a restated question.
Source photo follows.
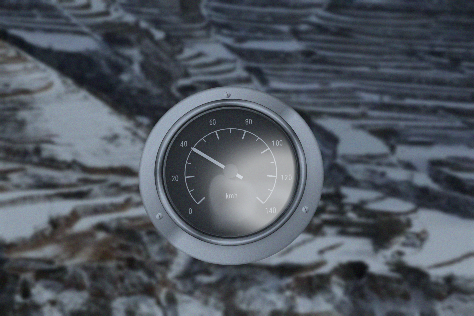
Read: value=40 unit=km/h
